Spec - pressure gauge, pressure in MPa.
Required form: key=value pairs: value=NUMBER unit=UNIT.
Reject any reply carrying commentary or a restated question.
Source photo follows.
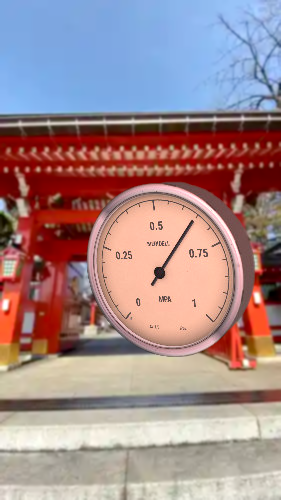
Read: value=0.65 unit=MPa
